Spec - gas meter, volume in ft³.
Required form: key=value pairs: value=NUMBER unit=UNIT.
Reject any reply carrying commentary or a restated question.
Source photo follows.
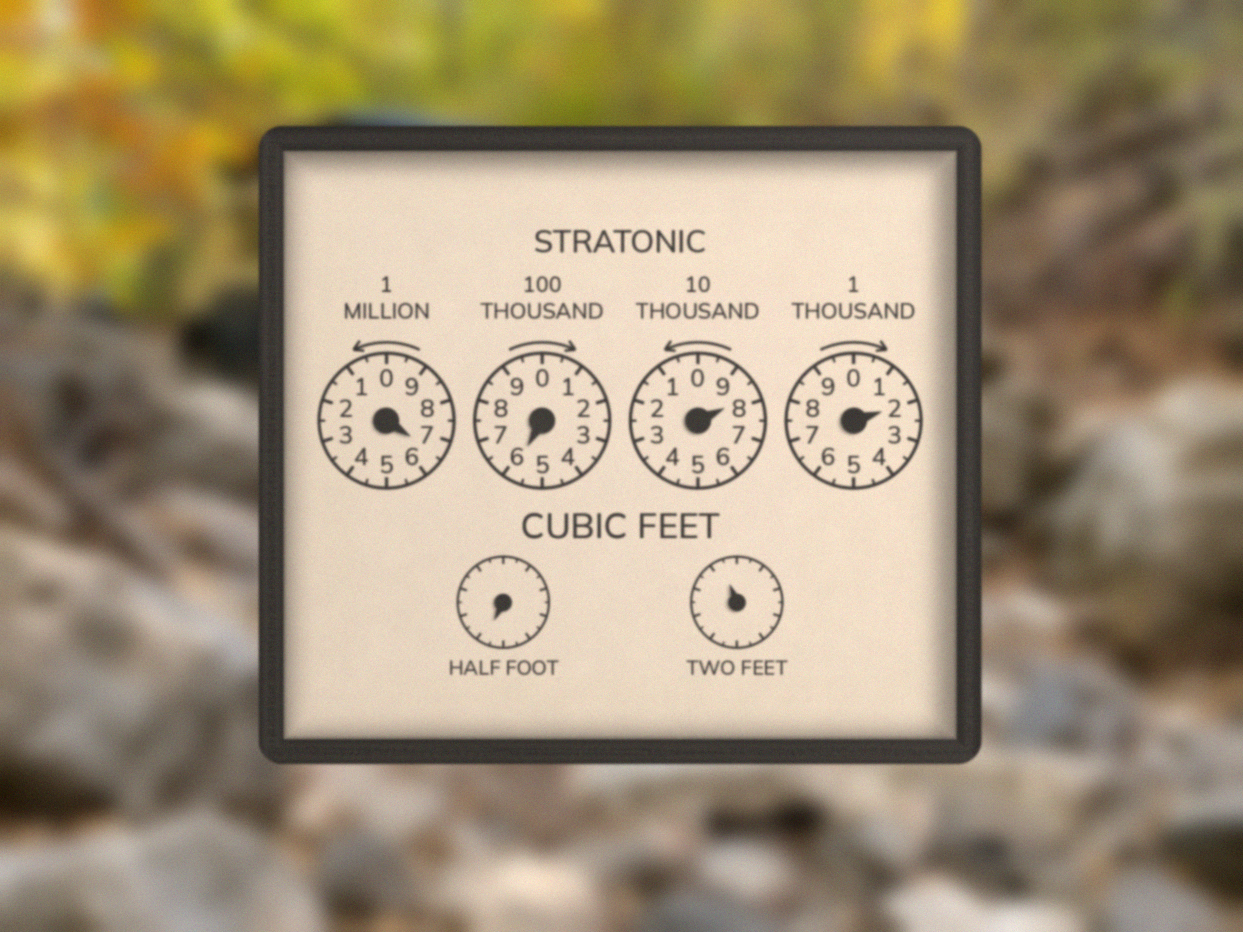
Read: value=658200 unit=ft³
